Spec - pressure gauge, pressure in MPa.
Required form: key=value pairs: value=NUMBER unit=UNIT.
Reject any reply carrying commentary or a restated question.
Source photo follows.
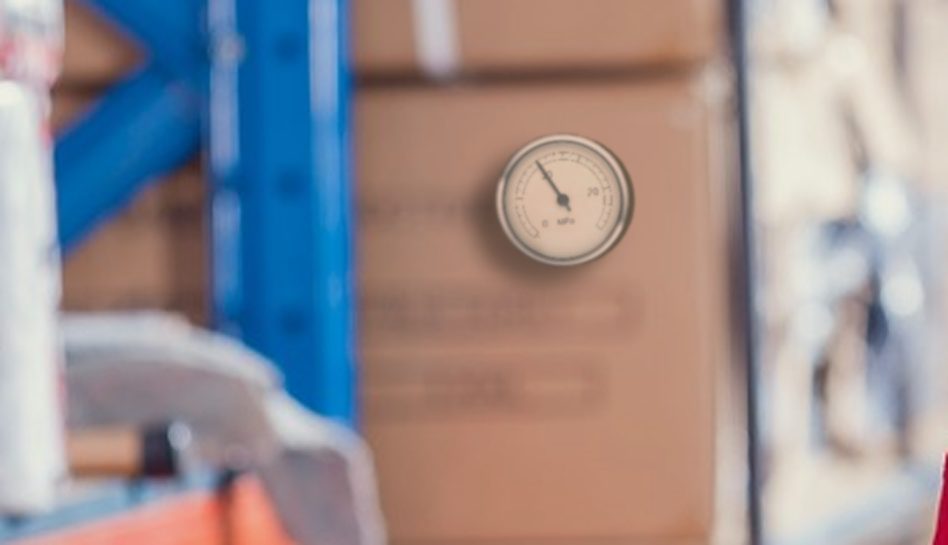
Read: value=10 unit=MPa
